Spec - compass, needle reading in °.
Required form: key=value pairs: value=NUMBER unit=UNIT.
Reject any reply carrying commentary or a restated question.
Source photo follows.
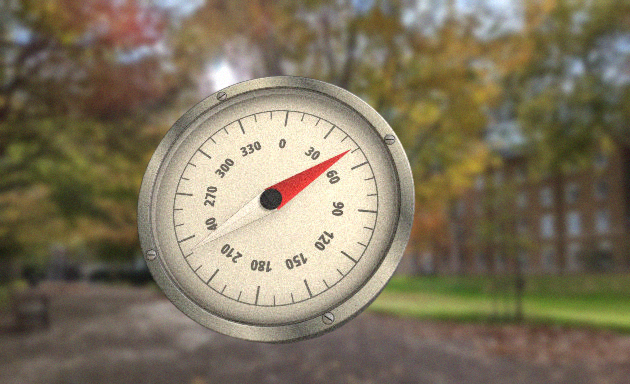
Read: value=50 unit=°
